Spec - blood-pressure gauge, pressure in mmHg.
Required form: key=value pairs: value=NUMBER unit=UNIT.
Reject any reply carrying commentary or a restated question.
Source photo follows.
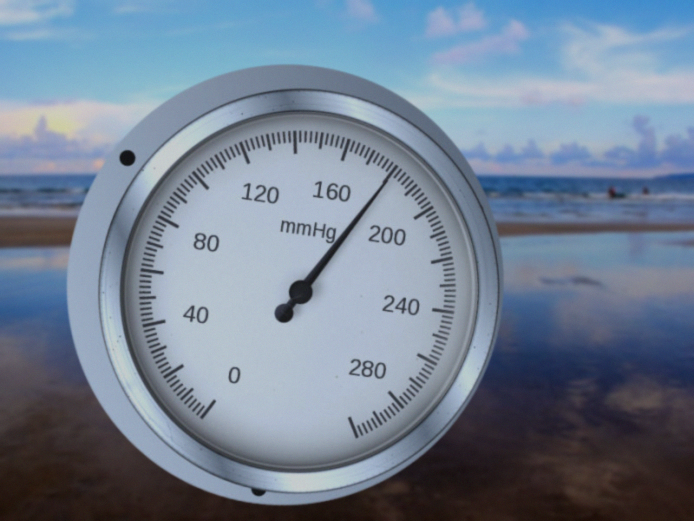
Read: value=180 unit=mmHg
